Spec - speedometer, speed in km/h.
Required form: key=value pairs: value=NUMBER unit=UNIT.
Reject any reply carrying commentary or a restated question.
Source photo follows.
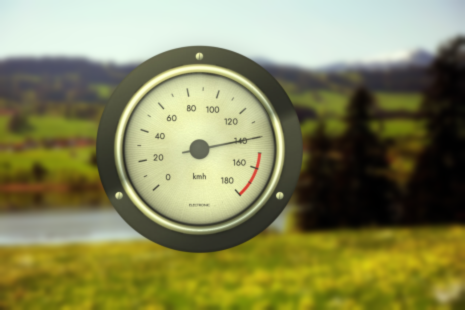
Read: value=140 unit=km/h
